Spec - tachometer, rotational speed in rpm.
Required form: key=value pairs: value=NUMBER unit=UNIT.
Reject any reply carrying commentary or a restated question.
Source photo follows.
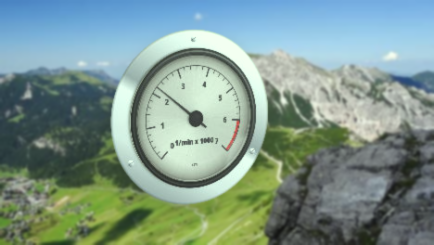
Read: value=2200 unit=rpm
